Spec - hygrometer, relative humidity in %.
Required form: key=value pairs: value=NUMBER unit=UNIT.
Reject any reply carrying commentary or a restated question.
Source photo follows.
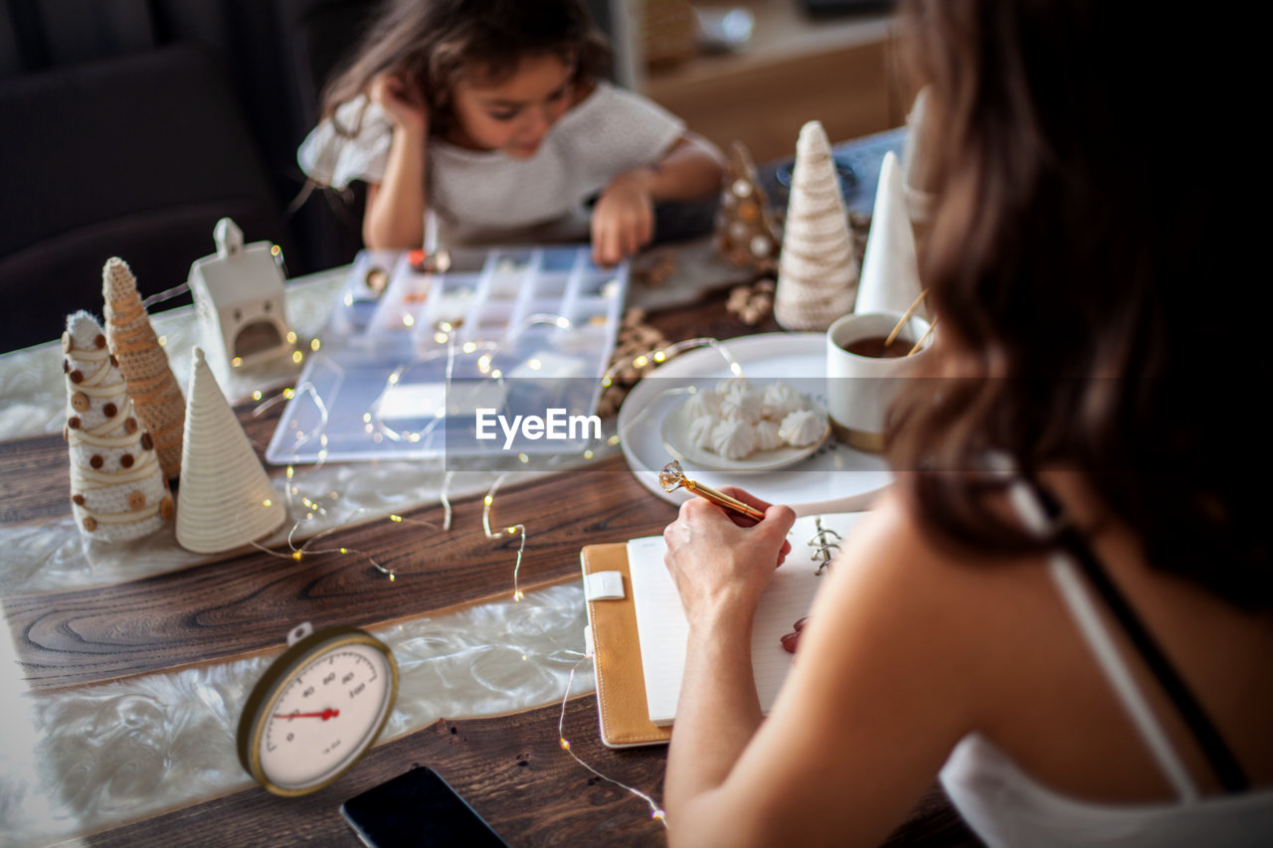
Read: value=20 unit=%
